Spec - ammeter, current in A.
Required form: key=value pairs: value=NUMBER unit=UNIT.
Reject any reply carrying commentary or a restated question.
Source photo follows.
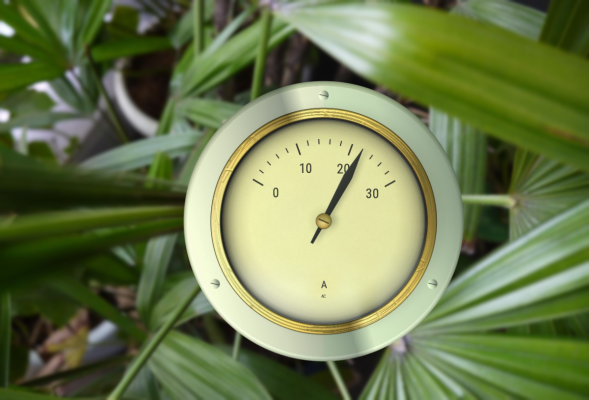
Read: value=22 unit=A
